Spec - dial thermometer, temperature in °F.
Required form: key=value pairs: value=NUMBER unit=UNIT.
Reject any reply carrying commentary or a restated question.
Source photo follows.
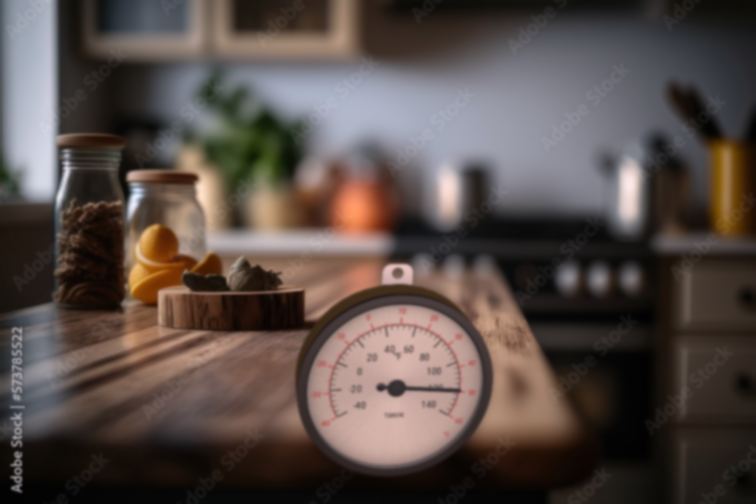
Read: value=120 unit=°F
